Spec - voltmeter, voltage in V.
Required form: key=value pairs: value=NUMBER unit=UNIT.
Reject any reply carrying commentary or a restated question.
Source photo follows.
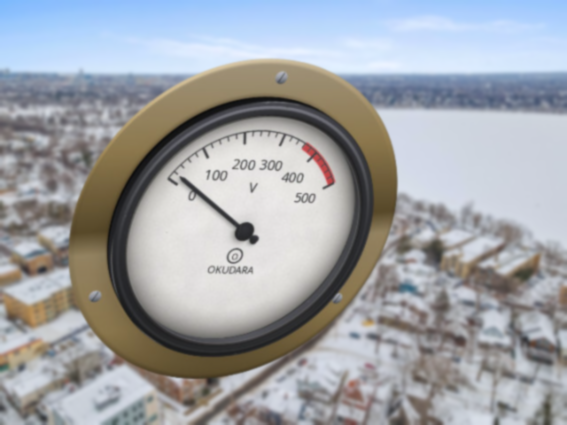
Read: value=20 unit=V
